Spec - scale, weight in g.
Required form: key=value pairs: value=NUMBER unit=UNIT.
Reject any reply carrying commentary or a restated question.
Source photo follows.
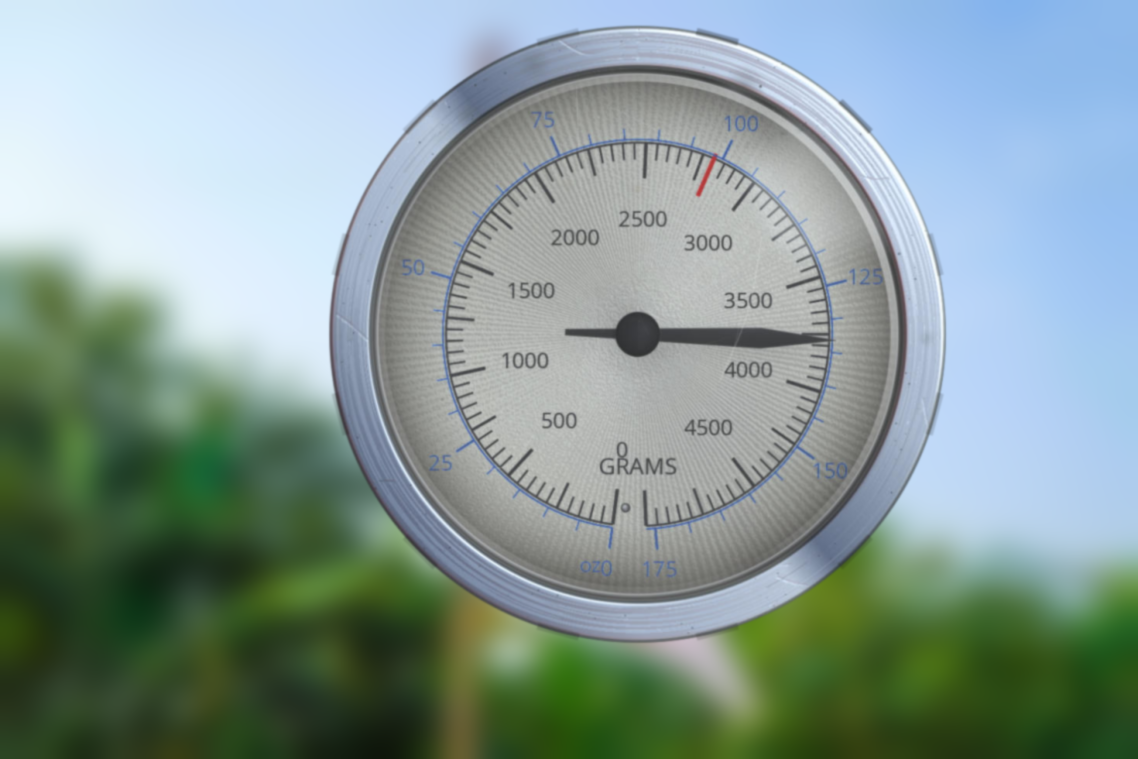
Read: value=3775 unit=g
